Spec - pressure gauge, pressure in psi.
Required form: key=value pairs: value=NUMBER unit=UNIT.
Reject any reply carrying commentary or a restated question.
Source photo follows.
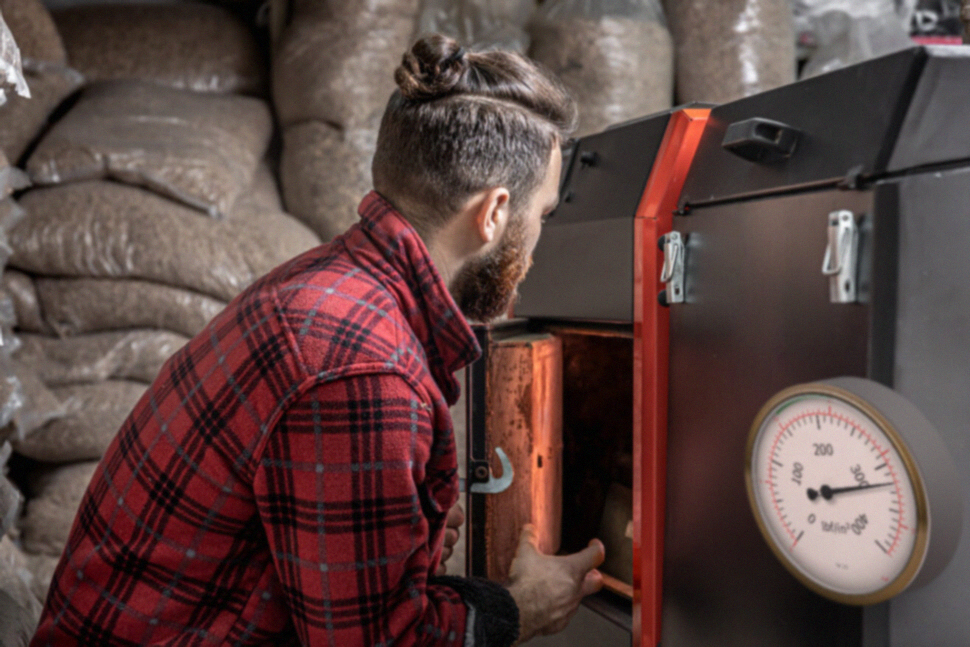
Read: value=320 unit=psi
